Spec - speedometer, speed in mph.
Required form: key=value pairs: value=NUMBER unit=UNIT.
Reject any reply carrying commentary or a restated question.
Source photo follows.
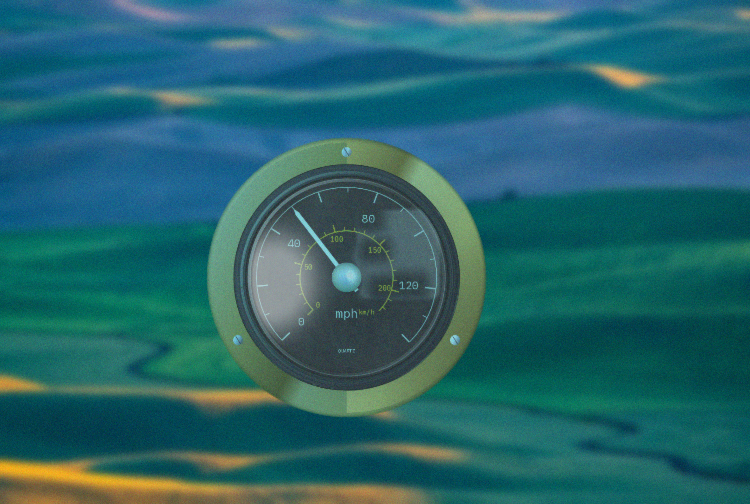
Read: value=50 unit=mph
